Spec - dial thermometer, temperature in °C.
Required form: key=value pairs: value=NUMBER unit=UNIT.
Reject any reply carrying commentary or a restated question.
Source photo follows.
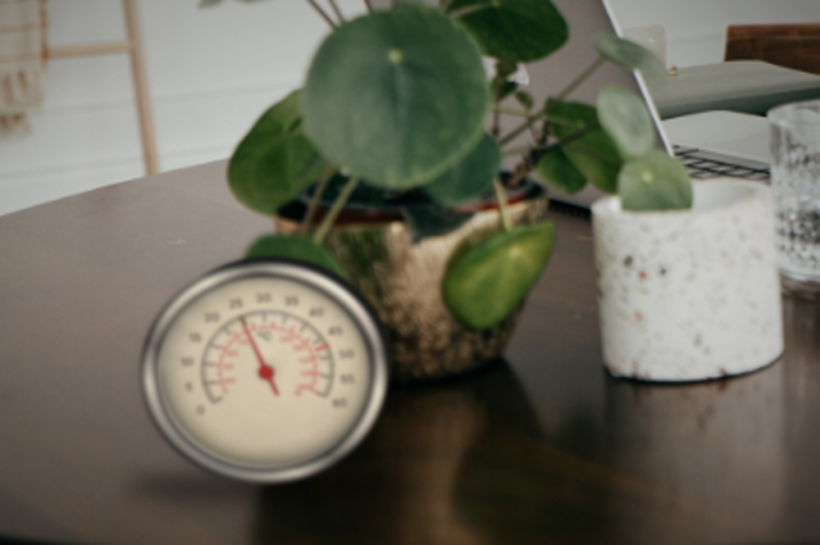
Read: value=25 unit=°C
